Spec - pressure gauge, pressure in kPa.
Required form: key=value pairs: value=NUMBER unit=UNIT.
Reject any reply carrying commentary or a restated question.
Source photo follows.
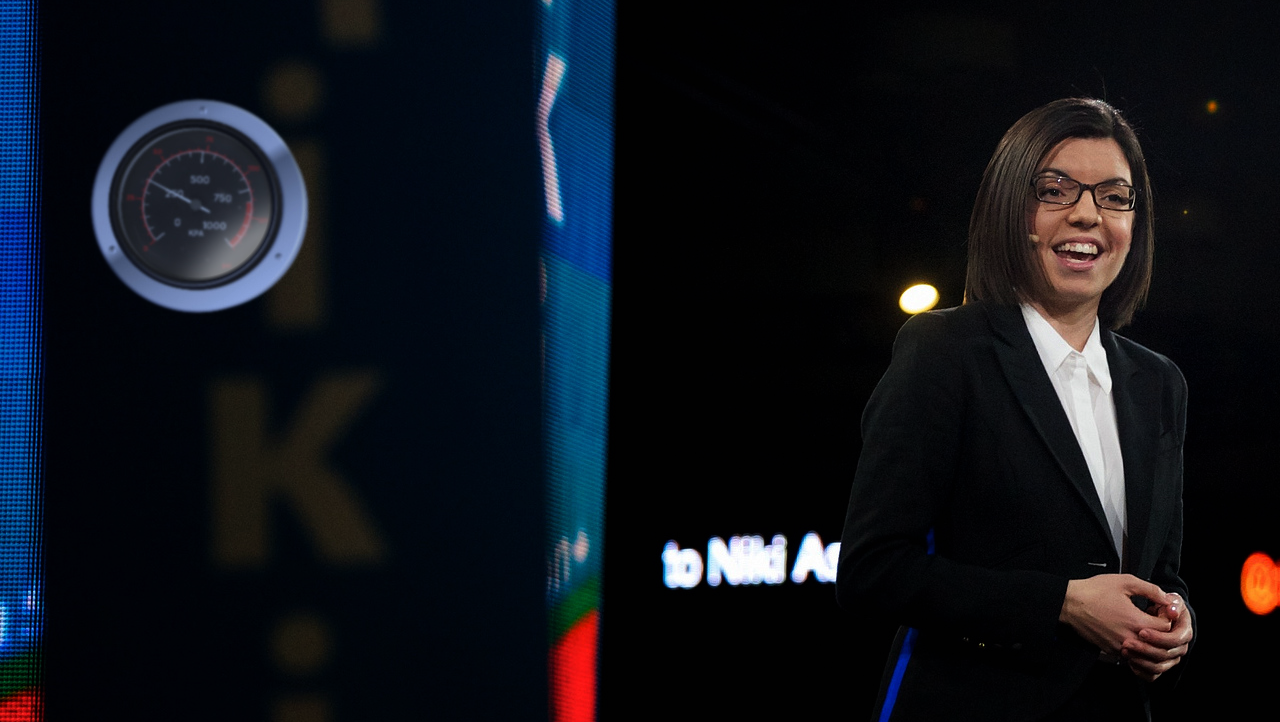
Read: value=250 unit=kPa
